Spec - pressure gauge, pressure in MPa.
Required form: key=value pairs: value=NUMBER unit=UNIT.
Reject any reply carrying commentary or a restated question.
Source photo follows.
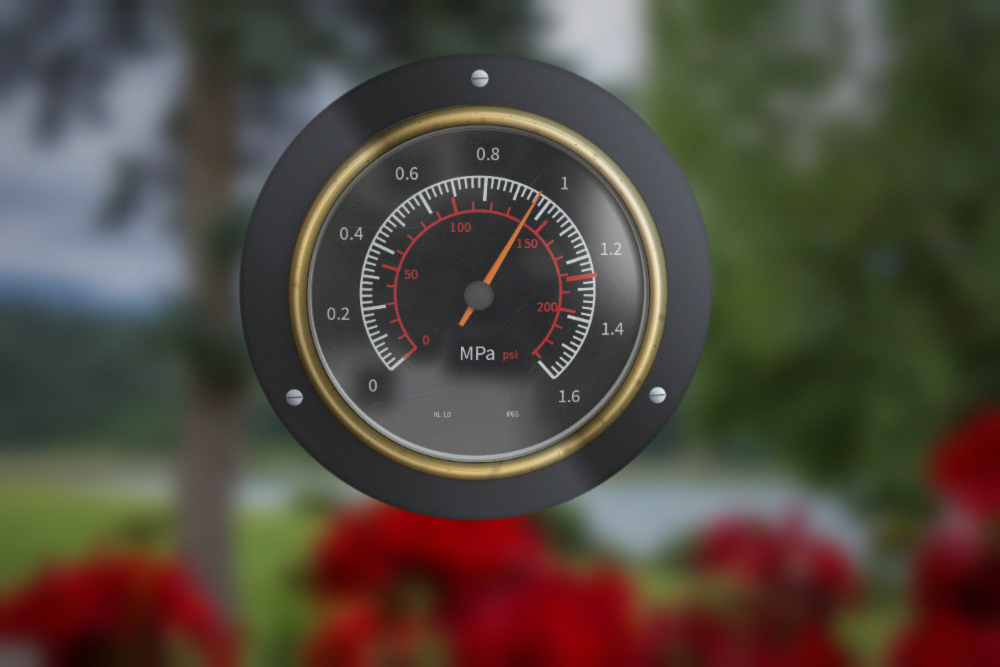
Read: value=0.96 unit=MPa
